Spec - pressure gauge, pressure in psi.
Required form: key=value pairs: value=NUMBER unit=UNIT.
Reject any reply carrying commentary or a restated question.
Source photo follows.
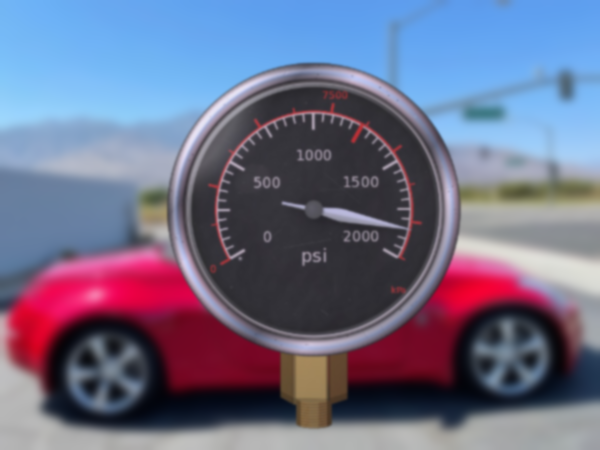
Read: value=1850 unit=psi
